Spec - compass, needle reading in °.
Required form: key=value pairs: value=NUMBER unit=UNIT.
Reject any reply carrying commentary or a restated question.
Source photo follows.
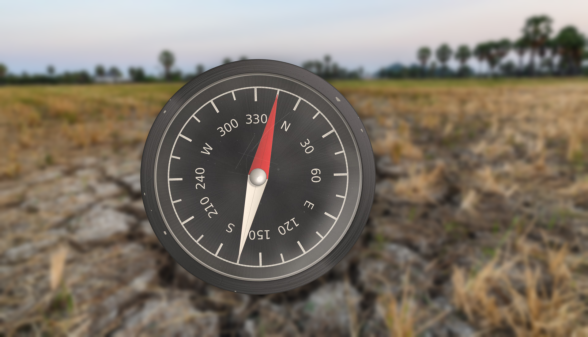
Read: value=345 unit=°
